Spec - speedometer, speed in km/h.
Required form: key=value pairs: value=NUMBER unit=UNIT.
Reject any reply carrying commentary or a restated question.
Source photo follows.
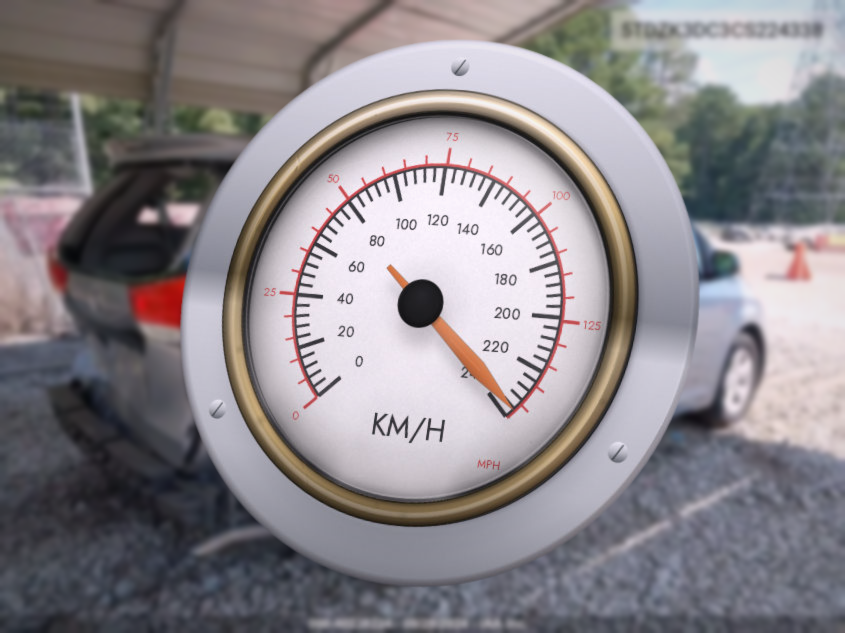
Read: value=236 unit=km/h
